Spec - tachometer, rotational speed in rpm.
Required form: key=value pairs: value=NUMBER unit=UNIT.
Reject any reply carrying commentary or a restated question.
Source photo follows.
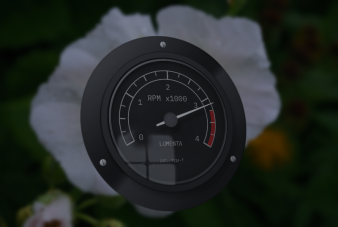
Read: value=3125 unit=rpm
